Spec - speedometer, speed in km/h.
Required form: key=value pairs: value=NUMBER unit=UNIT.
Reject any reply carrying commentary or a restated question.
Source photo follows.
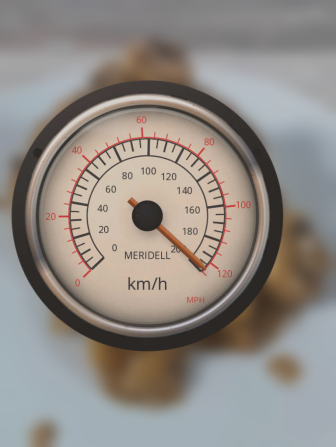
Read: value=197.5 unit=km/h
